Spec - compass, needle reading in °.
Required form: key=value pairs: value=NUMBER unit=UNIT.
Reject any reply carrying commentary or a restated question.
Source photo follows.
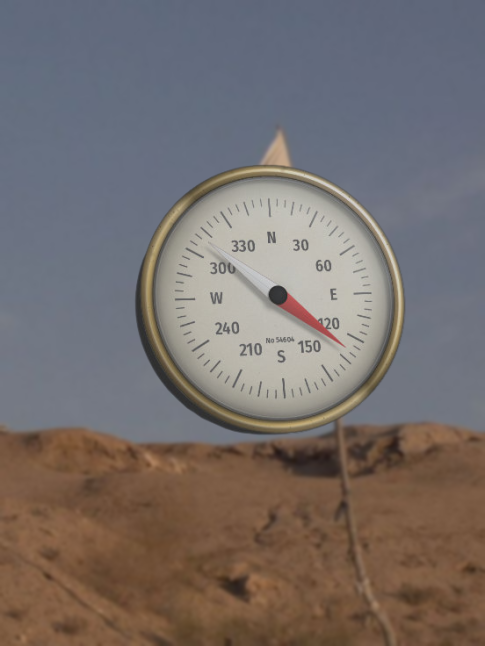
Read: value=130 unit=°
